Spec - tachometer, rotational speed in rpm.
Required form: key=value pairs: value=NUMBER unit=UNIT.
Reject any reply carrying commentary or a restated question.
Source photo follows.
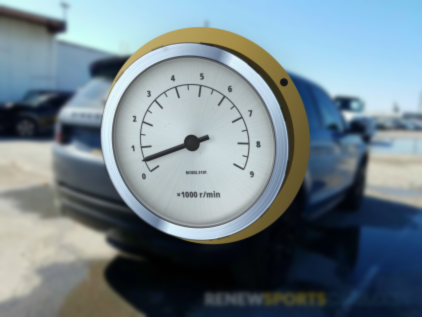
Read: value=500 unit=rpm
